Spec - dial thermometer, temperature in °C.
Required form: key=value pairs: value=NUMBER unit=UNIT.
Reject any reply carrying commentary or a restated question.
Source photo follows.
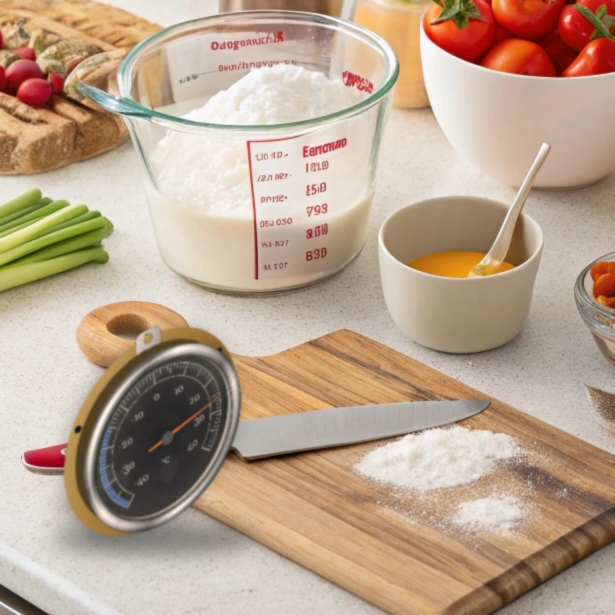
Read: value=25 unit=°C
